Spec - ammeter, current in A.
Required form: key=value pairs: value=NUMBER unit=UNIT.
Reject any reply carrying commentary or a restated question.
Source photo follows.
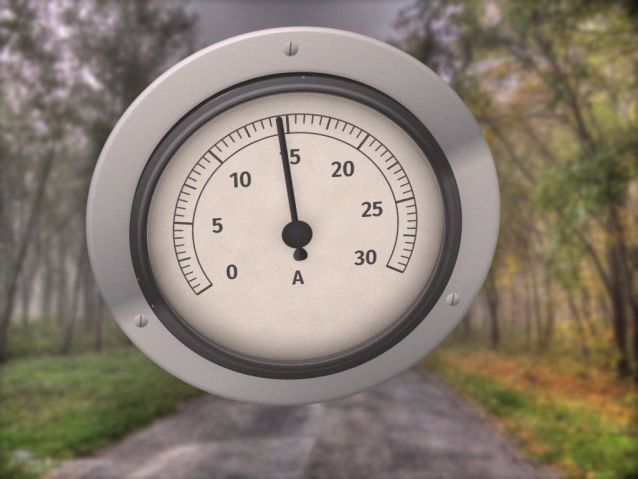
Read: value=14.5 unit=A
